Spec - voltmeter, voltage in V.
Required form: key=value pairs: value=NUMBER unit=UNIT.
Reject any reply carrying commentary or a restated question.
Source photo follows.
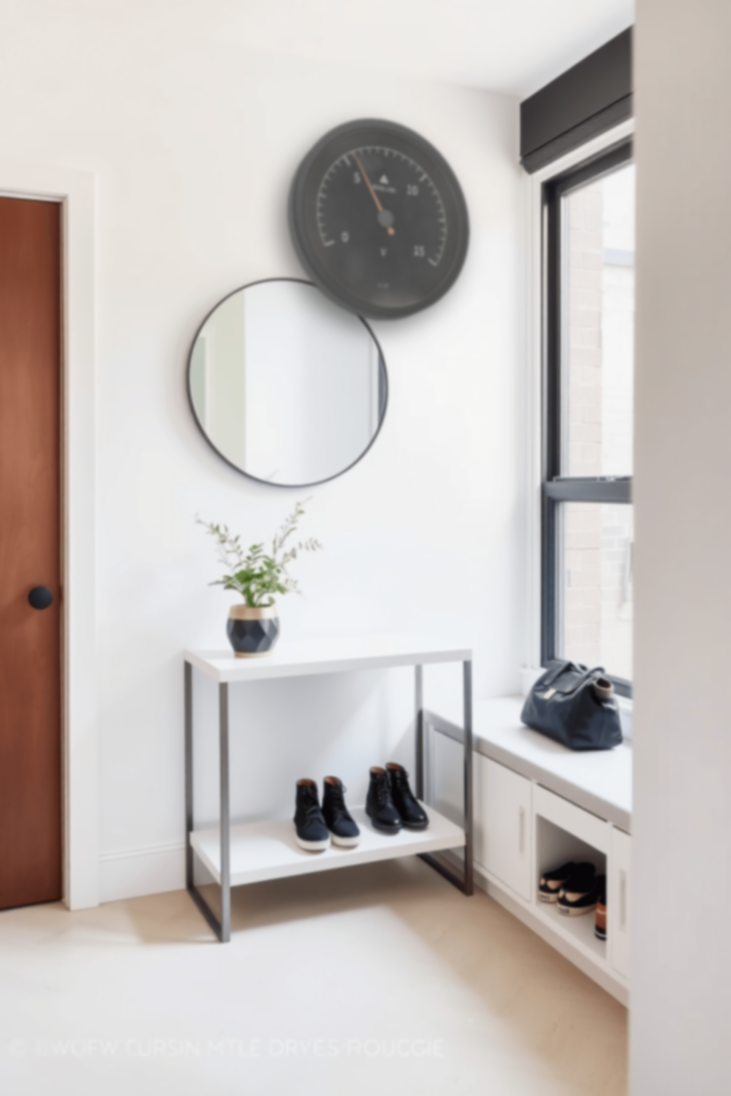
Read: value=5.5 unit=V
